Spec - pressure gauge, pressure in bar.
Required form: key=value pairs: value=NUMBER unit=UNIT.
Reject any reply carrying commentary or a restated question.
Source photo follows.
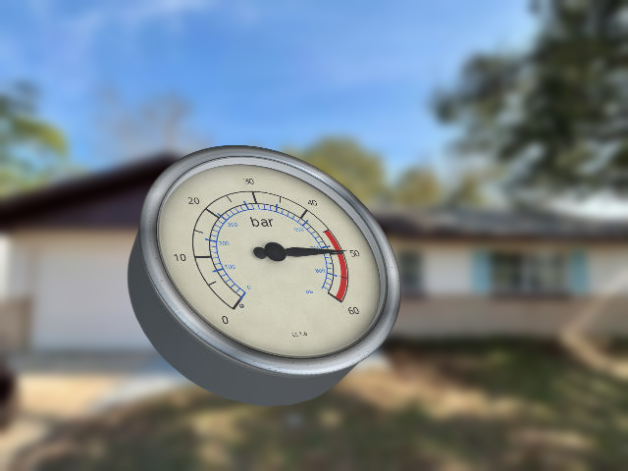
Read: value=50 unit=bar
